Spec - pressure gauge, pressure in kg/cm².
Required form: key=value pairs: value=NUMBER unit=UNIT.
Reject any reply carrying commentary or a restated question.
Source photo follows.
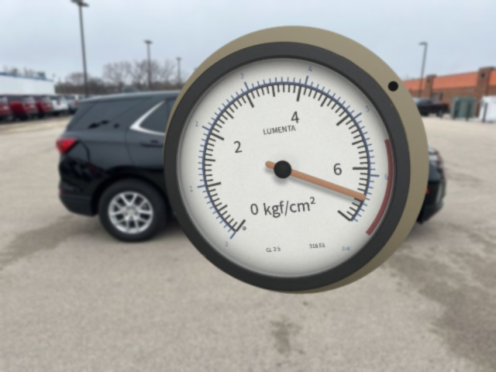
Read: value=6.5 unit=kg/cm²
